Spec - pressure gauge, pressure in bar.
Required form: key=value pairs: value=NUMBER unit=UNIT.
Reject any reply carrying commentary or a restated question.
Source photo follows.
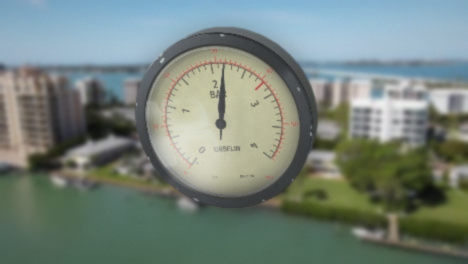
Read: value=2.2 unit=bar
